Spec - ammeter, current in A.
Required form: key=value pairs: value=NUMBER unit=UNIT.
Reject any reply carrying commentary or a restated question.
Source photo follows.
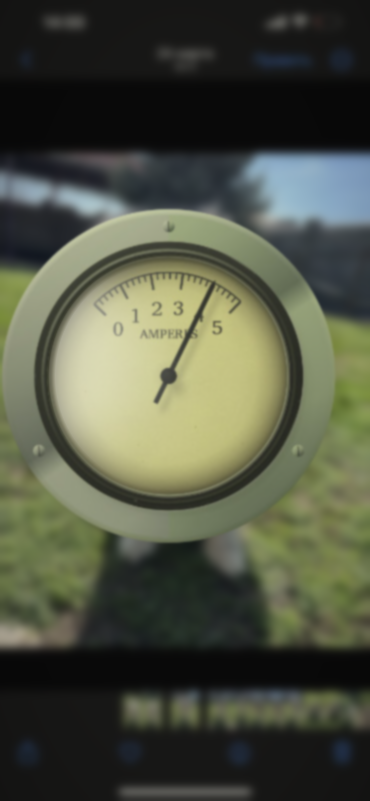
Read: value=4 unit=A
